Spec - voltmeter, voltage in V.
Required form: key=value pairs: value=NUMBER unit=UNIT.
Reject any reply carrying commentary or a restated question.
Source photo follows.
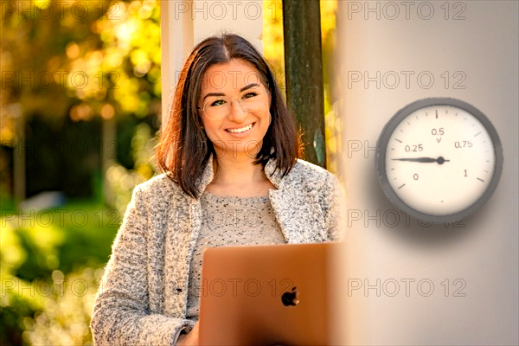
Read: value=0.15 unit=V
